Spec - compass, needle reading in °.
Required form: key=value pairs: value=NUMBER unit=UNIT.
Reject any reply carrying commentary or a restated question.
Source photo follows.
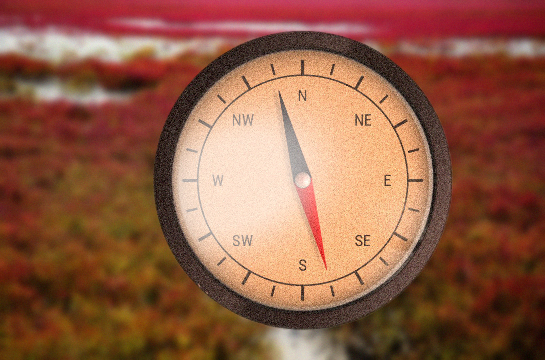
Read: value=165 unit=°
